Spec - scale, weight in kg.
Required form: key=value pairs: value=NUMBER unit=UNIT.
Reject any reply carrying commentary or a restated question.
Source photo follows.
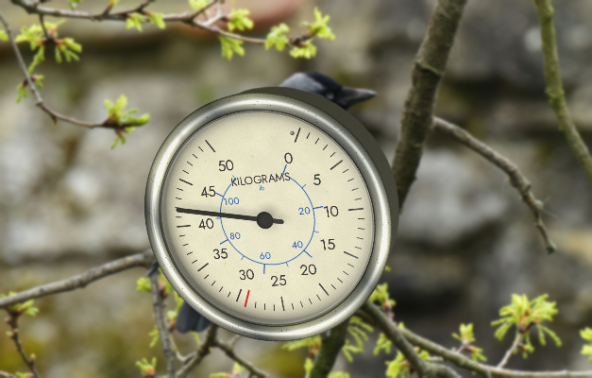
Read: value=42 unit=kg
